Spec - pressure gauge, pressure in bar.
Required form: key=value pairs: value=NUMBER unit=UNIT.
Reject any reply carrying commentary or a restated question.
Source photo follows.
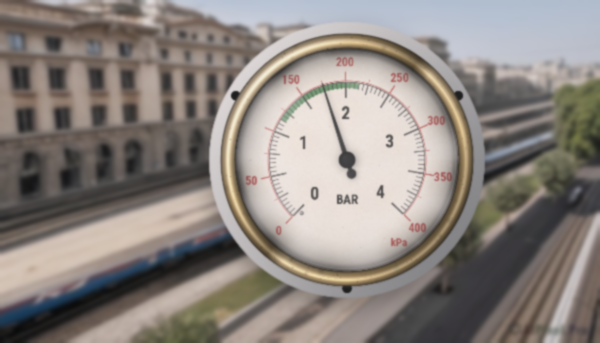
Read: value=1.75 unit=bar
